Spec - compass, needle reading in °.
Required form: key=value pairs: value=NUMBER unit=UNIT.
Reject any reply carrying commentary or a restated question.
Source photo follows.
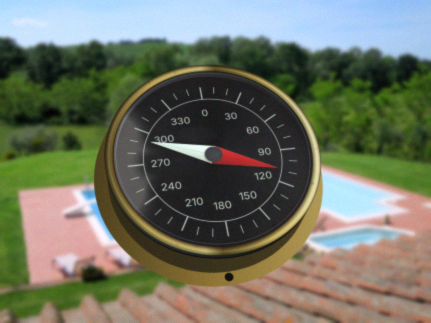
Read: value=110 unit=°
